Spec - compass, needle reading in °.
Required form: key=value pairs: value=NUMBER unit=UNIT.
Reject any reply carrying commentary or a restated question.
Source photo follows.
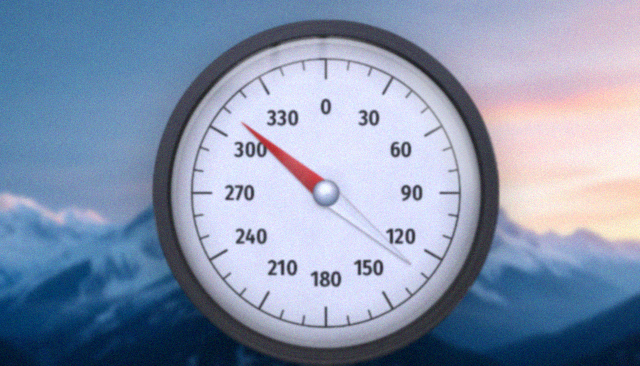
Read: value=310 unit=°
